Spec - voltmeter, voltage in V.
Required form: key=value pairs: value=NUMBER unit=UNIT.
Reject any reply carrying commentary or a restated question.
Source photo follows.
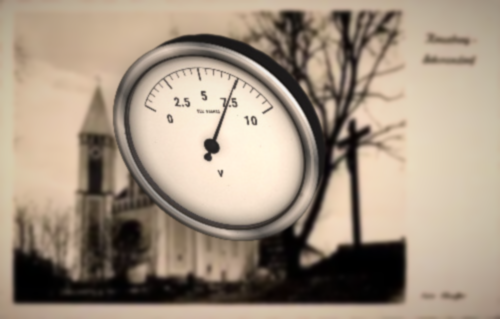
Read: value=7.5 unit=V
